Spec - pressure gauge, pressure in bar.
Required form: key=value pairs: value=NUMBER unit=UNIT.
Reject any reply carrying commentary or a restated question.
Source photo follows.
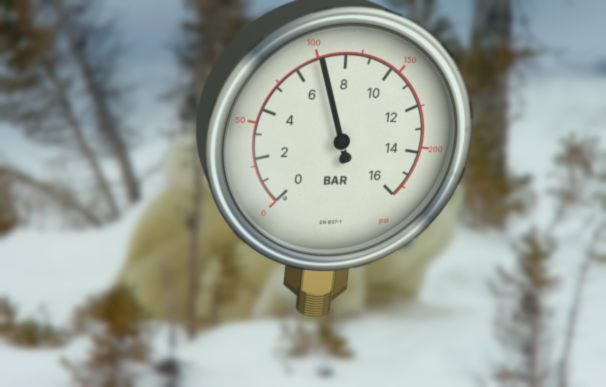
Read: value=7 unit=bar
